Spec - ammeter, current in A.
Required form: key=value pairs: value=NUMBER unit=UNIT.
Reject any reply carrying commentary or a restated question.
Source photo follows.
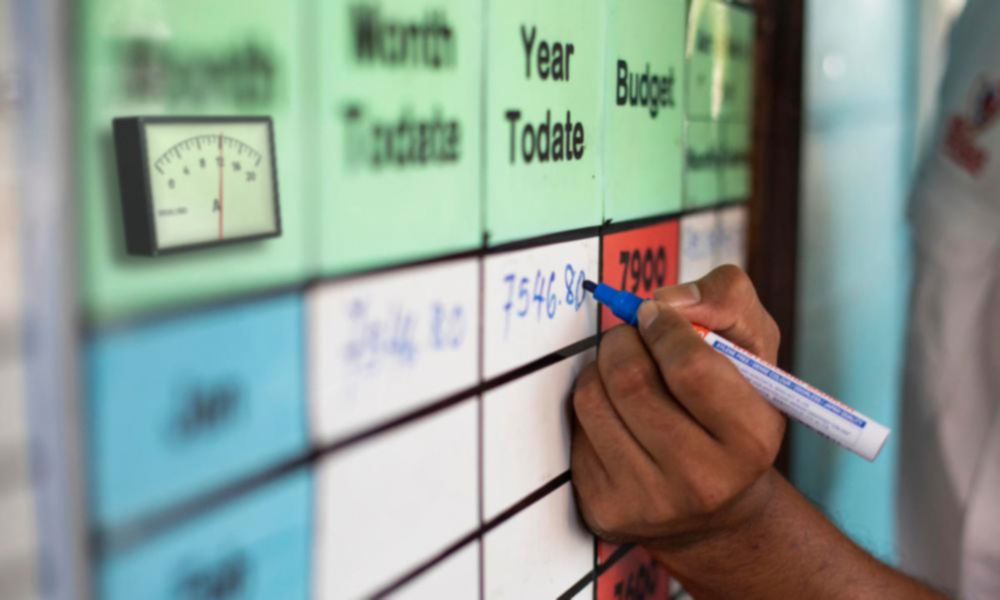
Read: value=12 unit=A
